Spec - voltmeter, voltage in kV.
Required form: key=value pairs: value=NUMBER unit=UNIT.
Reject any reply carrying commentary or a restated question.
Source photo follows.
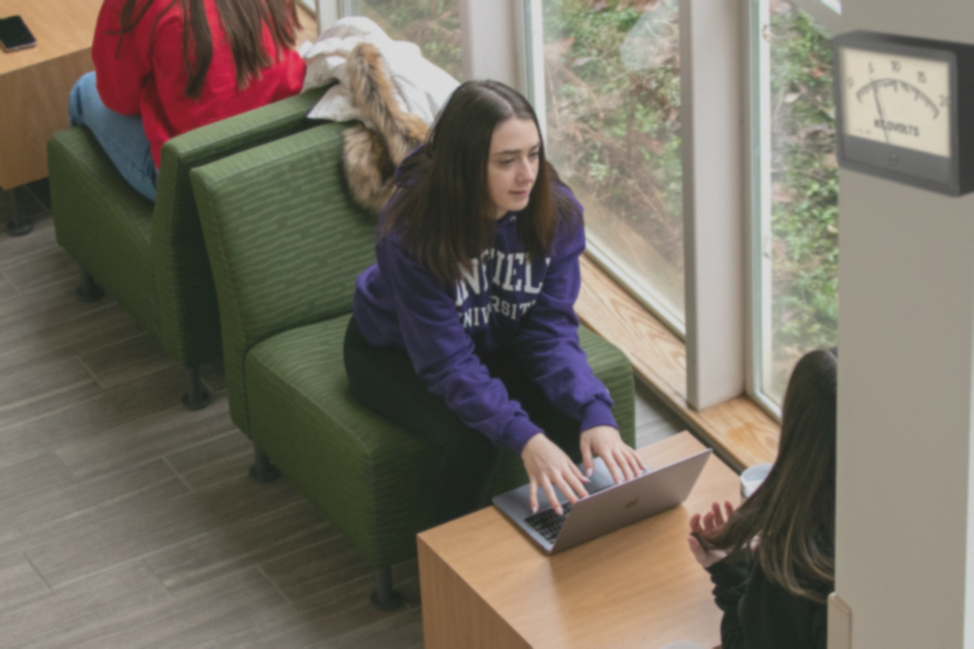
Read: value=5 unit=kV
